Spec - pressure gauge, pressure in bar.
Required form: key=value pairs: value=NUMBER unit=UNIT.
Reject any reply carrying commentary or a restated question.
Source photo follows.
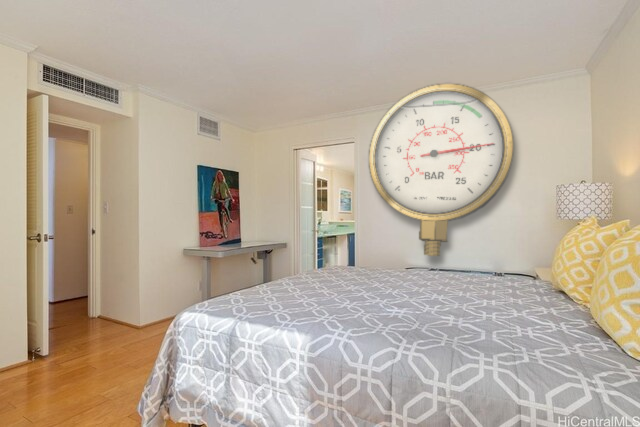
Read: value=20 unit=bar
